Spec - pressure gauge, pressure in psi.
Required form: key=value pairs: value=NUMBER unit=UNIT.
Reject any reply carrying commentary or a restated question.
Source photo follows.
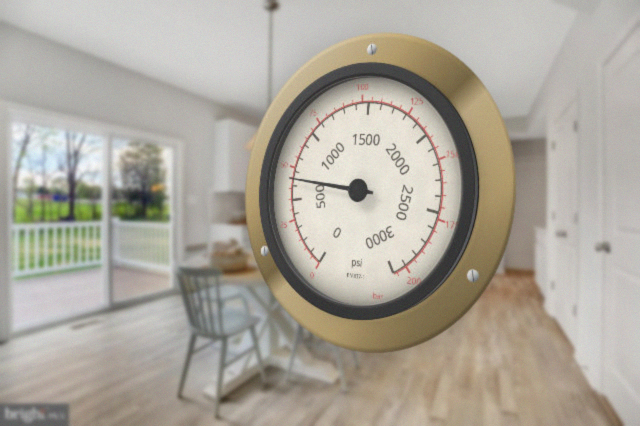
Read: value=650 unit=psi
